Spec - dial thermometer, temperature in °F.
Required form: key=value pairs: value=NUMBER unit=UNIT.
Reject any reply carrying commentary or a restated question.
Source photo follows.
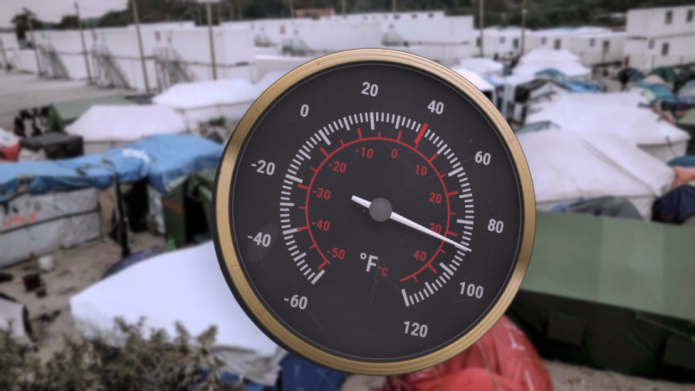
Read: value=90 unit=°F
